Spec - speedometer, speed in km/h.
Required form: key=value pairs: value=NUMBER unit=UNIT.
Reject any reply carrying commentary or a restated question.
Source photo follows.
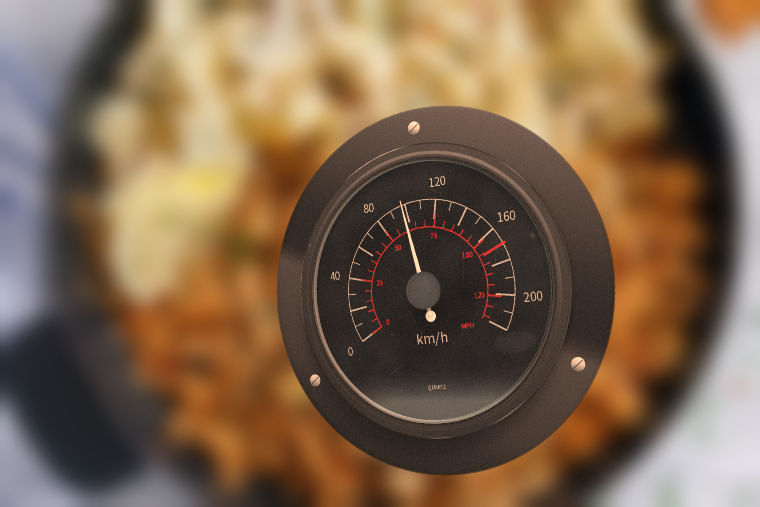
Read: value=100 unit=km/h
